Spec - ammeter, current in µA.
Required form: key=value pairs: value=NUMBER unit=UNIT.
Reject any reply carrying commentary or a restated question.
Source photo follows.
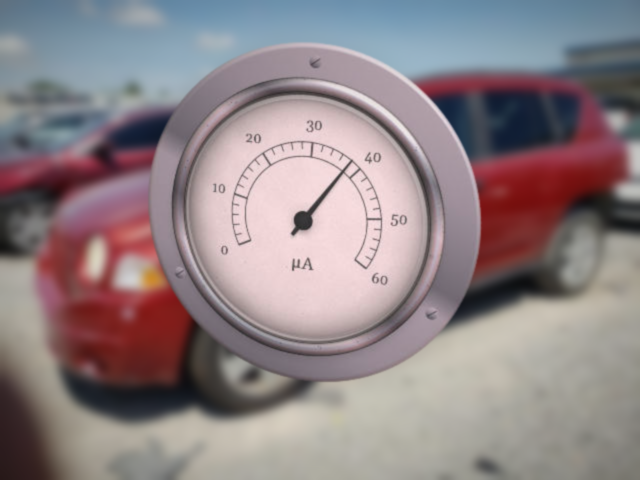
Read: value=38 unit=µA
